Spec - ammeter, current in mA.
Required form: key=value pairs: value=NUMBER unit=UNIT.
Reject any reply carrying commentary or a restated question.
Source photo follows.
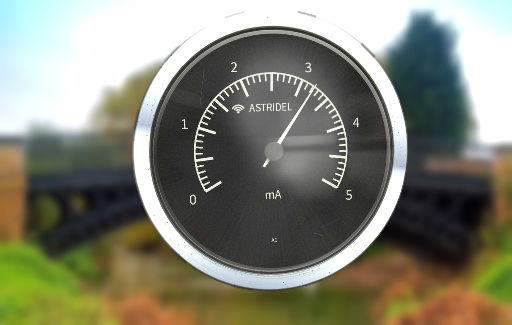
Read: value=3.2 unit=mA
